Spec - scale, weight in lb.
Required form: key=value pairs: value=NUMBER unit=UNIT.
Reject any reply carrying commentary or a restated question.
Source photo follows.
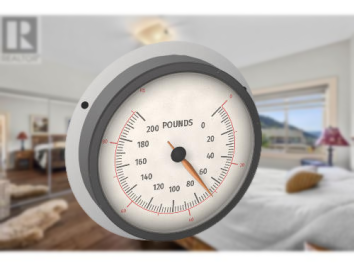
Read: value=70 unit=lb
